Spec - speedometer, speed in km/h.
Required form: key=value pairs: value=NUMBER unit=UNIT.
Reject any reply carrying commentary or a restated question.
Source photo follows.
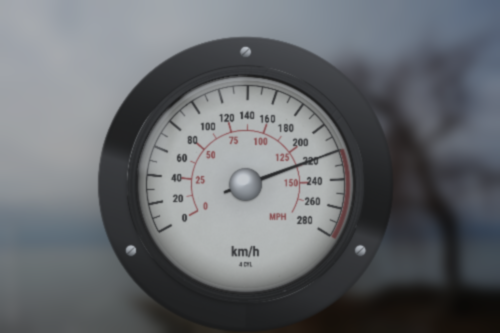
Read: value=220 unit=km/h
